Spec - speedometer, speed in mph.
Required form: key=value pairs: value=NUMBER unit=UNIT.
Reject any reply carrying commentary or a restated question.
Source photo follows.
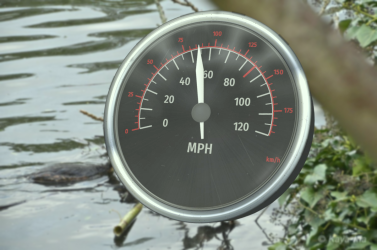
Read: value=55 unit=mph
